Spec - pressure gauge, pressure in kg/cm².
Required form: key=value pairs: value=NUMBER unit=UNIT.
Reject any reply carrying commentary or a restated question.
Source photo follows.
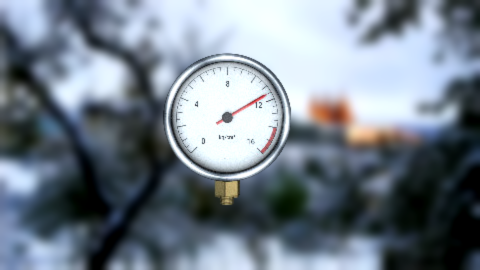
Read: value=11.5 unit=kg/cm²
